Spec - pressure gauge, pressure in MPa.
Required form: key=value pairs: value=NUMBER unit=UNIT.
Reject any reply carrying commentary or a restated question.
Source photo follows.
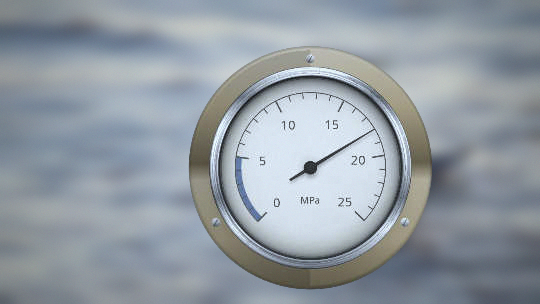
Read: value=18 unit=MPa
